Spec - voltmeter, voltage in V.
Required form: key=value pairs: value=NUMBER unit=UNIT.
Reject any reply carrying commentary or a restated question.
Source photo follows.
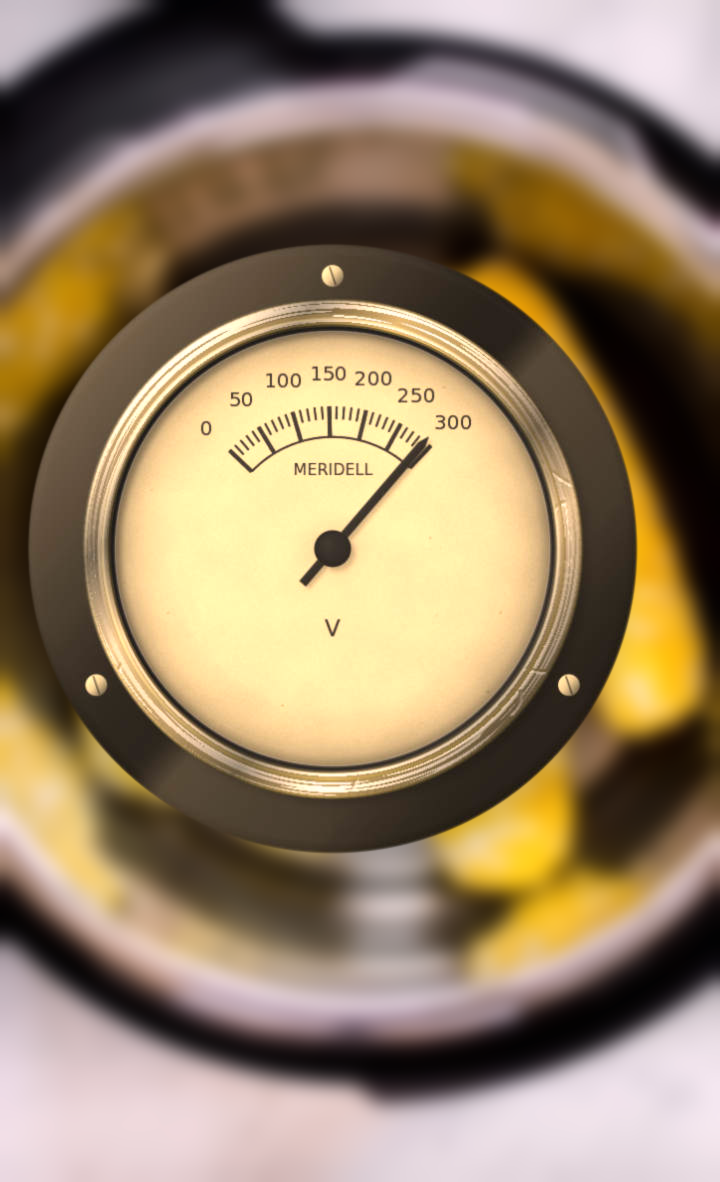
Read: value=290 unit=V
